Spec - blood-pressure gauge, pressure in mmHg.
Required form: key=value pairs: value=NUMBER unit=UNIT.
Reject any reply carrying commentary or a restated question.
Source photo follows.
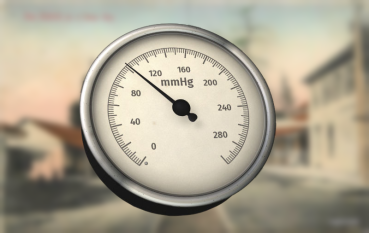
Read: value=100 unit=mmHg
